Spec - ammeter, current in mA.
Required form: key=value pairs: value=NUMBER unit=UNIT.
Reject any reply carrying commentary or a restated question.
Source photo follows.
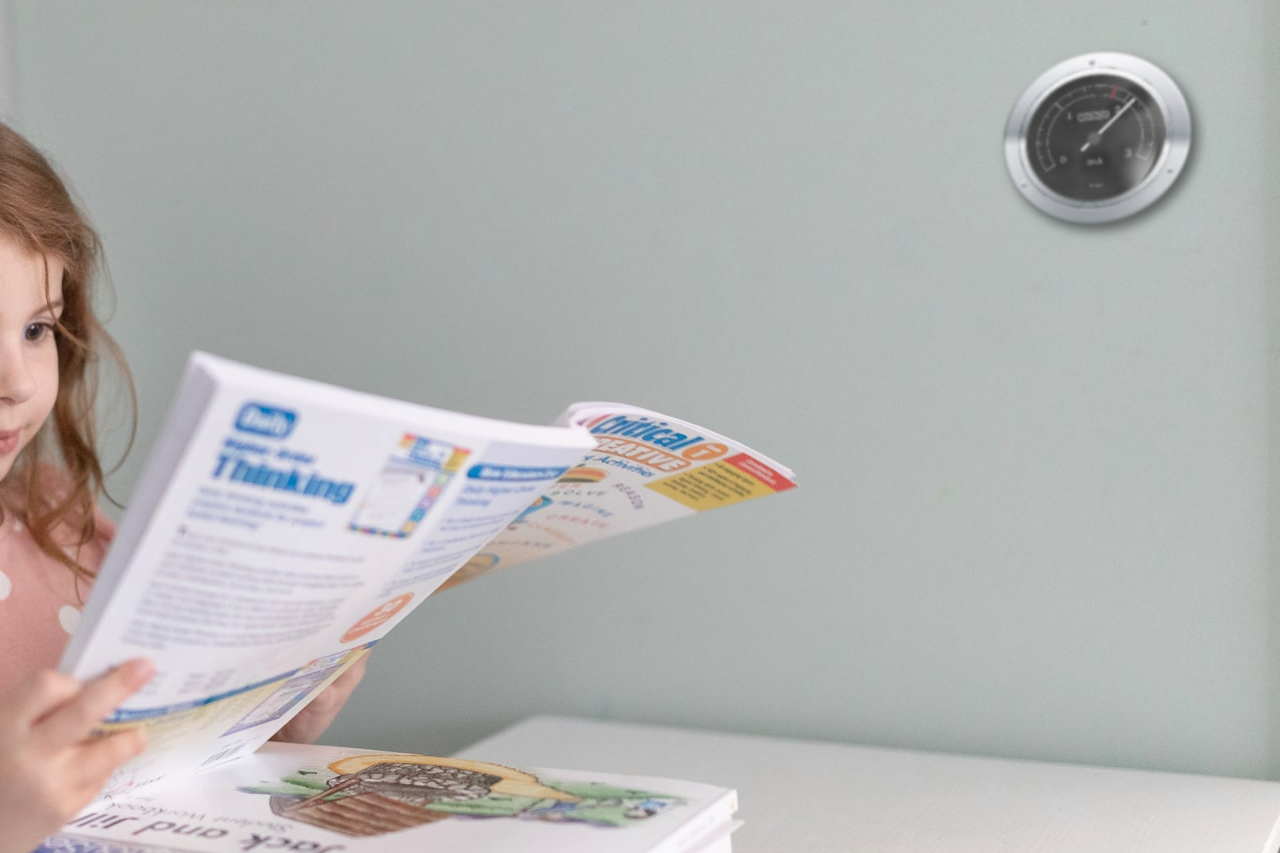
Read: value=2.1 unit=mA
